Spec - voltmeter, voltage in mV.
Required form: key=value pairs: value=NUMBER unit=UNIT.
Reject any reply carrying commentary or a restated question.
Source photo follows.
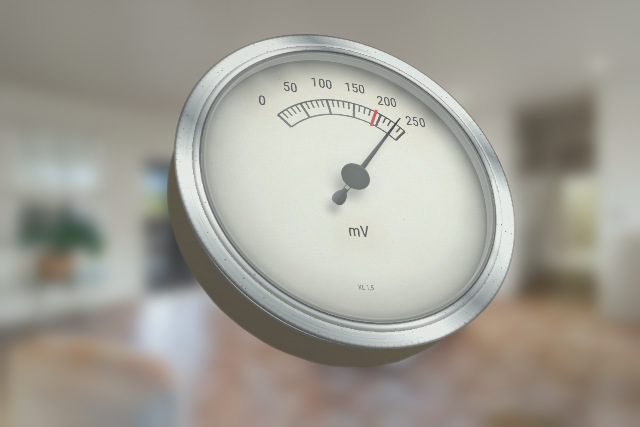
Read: value=230 unit=mV
